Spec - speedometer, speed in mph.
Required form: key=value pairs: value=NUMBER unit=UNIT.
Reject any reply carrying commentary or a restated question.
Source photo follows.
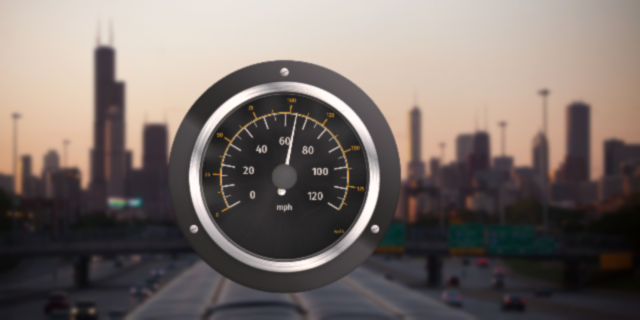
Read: value=65 unit=mph
